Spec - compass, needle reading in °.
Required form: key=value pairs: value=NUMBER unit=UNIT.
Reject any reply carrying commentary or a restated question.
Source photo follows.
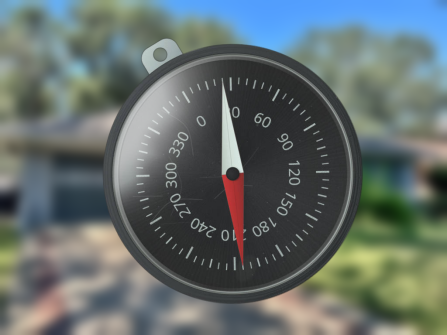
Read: value=205 unit=°
